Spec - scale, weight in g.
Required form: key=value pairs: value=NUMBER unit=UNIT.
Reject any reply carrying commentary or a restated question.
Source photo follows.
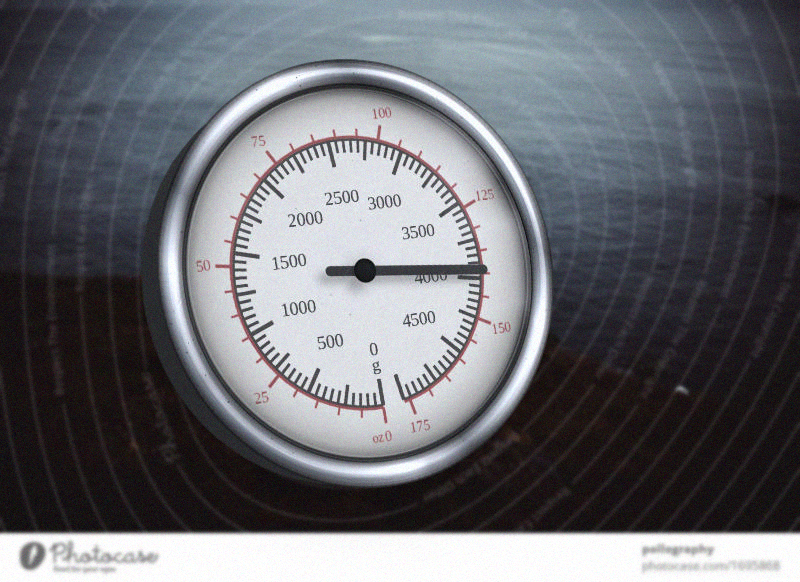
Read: value=3950 unit=g
